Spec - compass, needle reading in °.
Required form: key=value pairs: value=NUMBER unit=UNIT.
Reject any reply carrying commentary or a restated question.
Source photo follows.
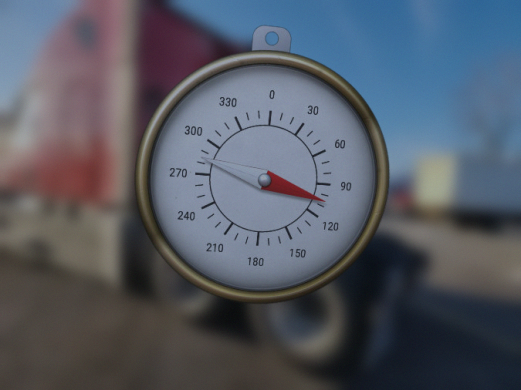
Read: value=105 unit=°
